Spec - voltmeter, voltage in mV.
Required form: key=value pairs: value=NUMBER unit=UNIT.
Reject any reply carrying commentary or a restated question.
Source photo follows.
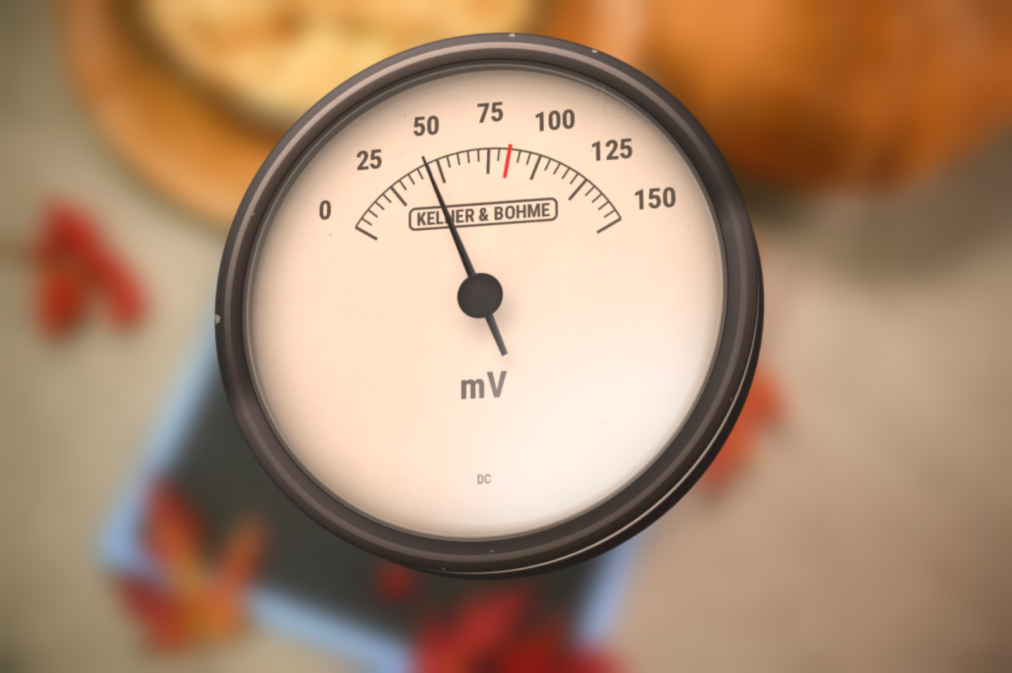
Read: value=45 unit=mV
